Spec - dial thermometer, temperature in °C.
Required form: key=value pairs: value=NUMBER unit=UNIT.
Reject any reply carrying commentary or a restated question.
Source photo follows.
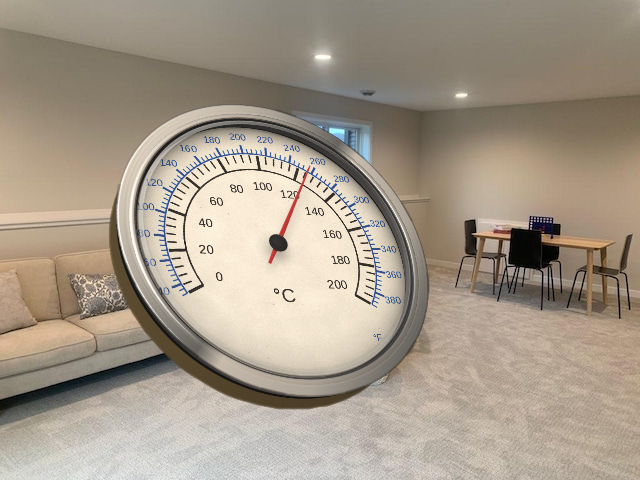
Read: value=124 unit=°C
